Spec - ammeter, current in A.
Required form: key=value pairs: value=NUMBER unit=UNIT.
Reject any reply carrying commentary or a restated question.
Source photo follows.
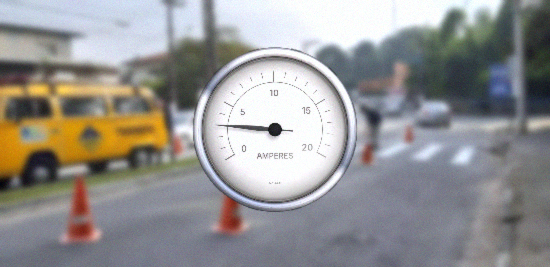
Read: value=3 unit=A
